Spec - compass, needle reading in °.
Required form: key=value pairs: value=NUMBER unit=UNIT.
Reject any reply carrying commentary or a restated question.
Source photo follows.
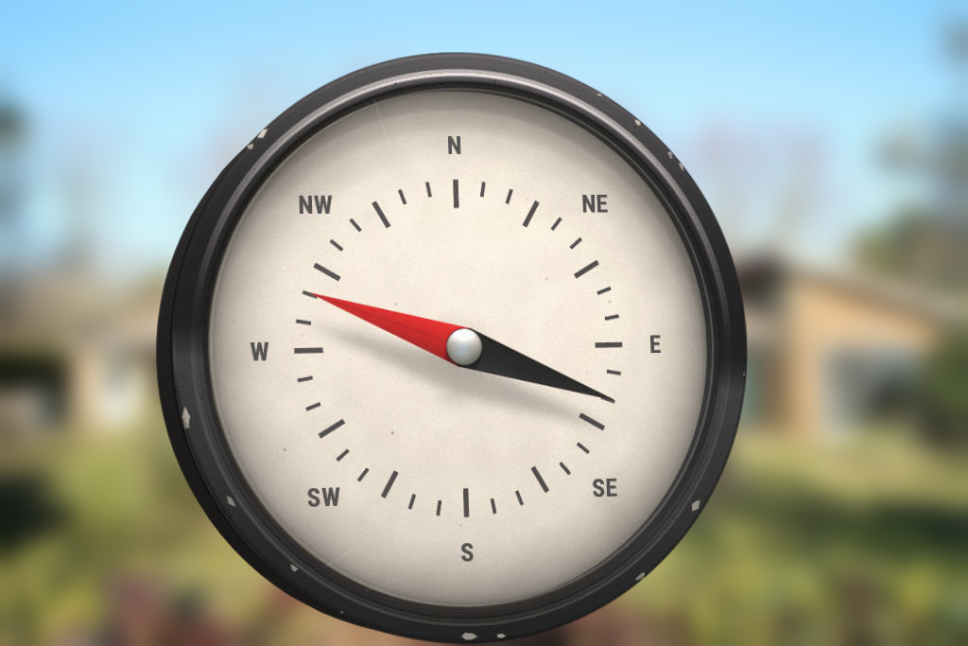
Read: value=290 unit=°
